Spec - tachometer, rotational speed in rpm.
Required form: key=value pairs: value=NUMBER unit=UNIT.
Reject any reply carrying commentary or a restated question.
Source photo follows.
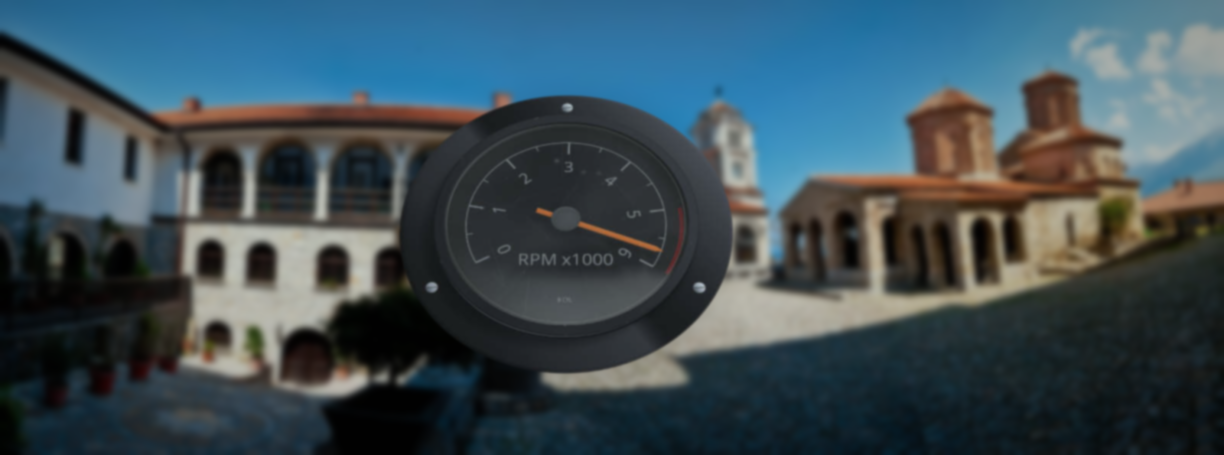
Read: value=5750 unit=rpm
